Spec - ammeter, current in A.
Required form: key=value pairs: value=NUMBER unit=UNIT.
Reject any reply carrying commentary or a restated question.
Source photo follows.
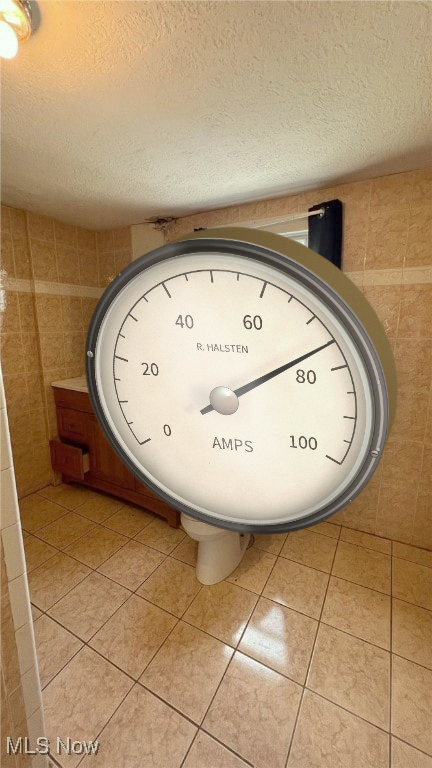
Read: value=75 unit=A
